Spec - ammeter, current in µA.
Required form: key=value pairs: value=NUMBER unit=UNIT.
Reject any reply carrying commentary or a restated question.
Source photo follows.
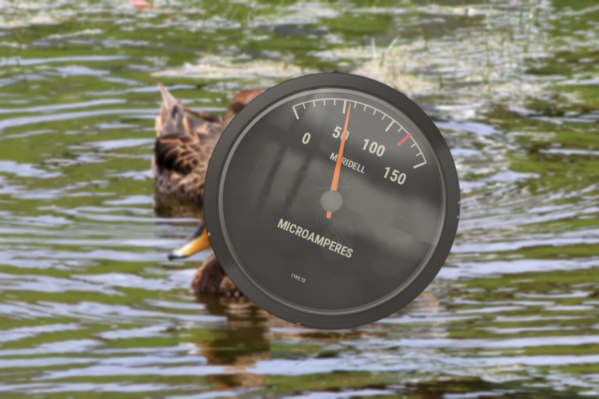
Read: value=55 unit=µA
